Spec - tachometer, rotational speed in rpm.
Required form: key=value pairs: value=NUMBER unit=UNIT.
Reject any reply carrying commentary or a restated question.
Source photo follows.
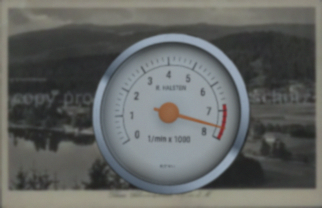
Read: value=7600 unit=rpm
